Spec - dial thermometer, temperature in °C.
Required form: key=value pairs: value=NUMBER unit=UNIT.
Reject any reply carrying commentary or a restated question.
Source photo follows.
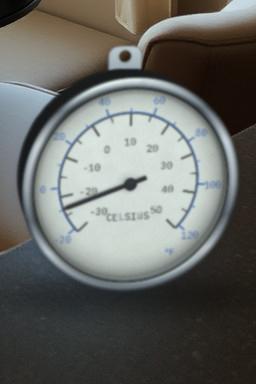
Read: value=-22.5 unit=°C
